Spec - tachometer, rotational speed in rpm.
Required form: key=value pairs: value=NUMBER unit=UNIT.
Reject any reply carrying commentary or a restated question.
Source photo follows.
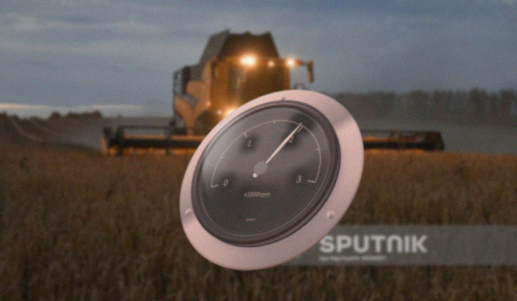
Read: value=2000 unit=rpm
